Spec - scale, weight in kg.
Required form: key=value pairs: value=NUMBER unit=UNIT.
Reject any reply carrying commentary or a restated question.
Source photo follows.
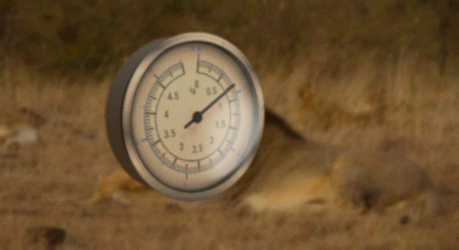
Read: value=0.75 unit=kg
